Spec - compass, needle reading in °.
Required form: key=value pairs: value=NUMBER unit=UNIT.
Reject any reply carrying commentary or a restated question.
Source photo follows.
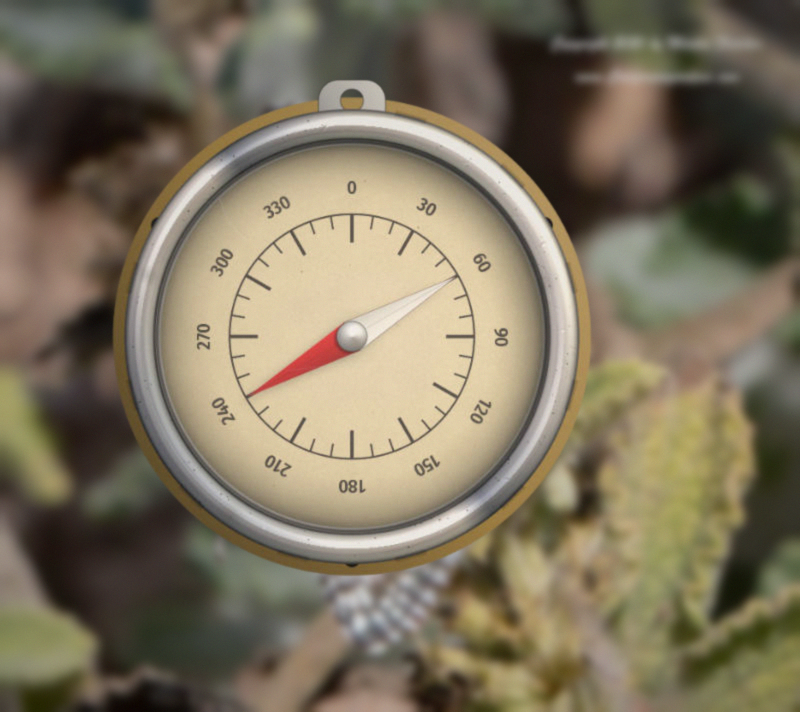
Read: value=240 unit=°
